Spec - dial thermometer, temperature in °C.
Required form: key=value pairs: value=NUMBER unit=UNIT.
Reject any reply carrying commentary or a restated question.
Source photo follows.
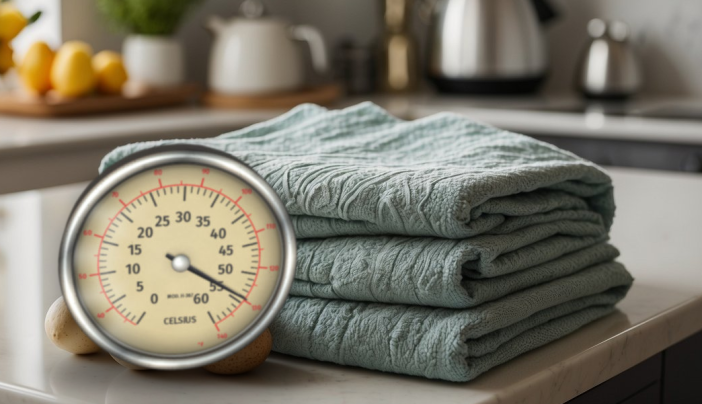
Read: value=54 unit=°C
